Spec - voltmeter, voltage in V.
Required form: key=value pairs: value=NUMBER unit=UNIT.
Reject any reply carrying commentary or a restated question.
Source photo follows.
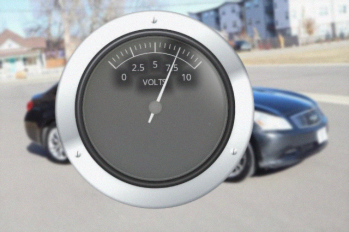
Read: value=7.5 unit=V
